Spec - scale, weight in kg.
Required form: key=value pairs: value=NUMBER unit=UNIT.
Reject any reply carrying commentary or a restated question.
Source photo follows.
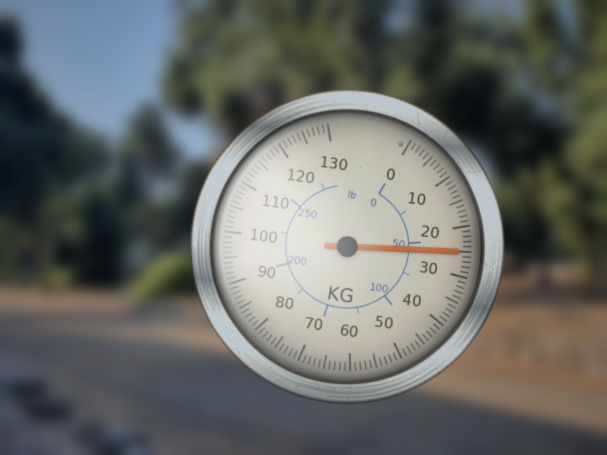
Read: value=25 unit=kg
